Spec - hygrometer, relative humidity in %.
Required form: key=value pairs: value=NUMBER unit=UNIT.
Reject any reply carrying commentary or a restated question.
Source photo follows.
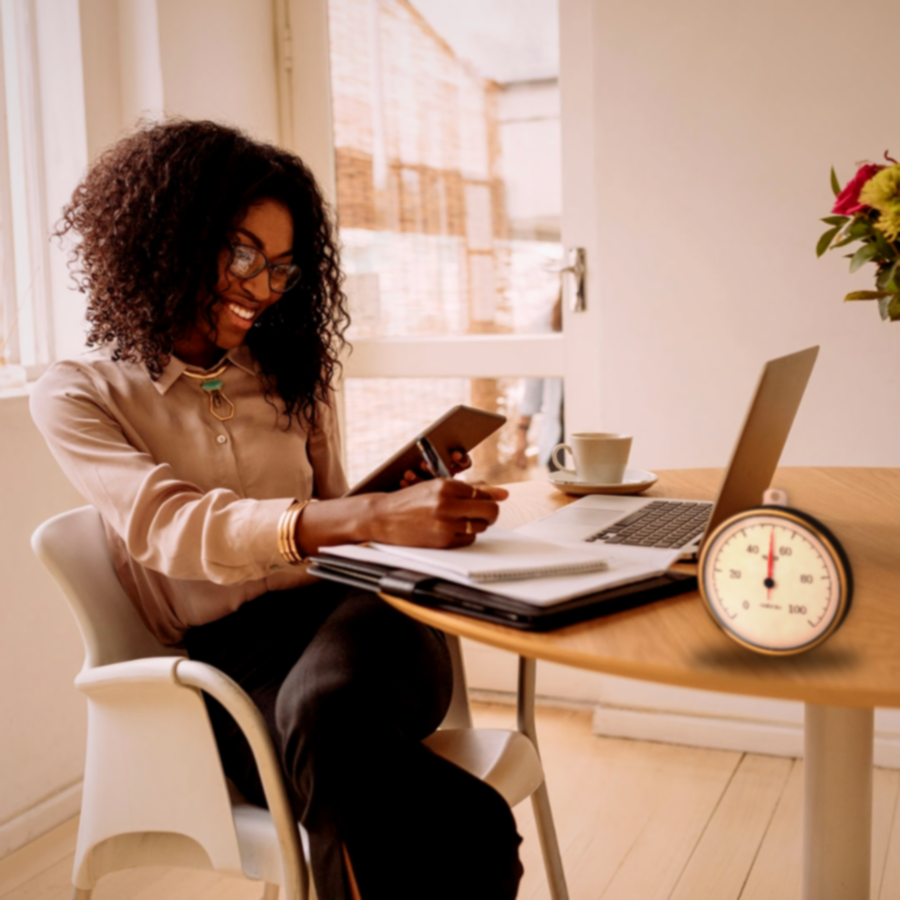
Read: value=52 unit=%
